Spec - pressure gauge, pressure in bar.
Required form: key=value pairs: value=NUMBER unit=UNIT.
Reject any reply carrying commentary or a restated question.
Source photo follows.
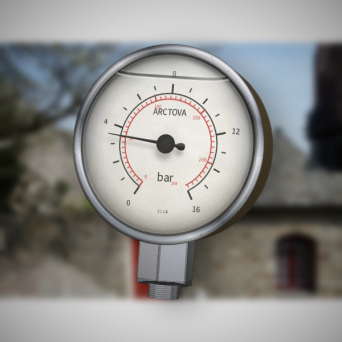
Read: value=3.5 unit=bar
